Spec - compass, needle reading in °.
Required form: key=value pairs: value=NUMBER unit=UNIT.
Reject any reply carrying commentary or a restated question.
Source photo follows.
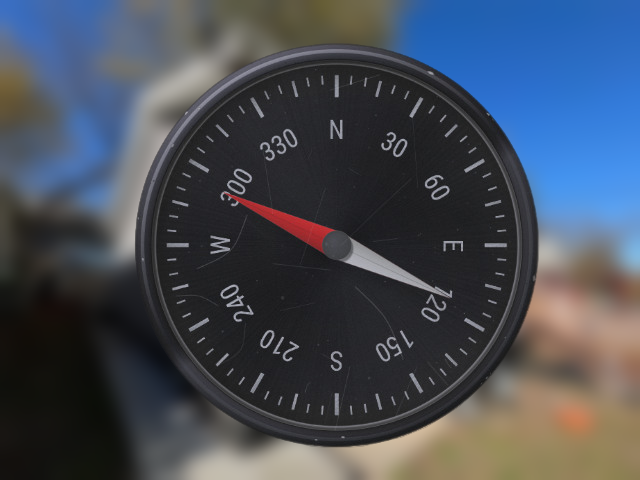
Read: value=295 unit=°
